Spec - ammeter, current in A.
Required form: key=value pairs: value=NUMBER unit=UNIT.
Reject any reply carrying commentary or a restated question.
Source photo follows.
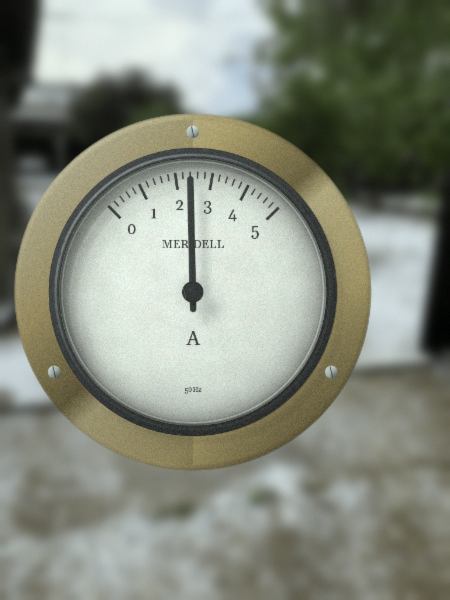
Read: value=2.4 unit=A
